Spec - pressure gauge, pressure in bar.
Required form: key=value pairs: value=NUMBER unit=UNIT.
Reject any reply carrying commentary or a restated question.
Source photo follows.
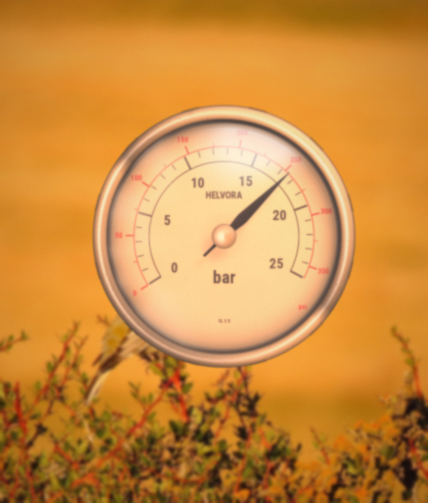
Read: value=17.5 unit=bar
